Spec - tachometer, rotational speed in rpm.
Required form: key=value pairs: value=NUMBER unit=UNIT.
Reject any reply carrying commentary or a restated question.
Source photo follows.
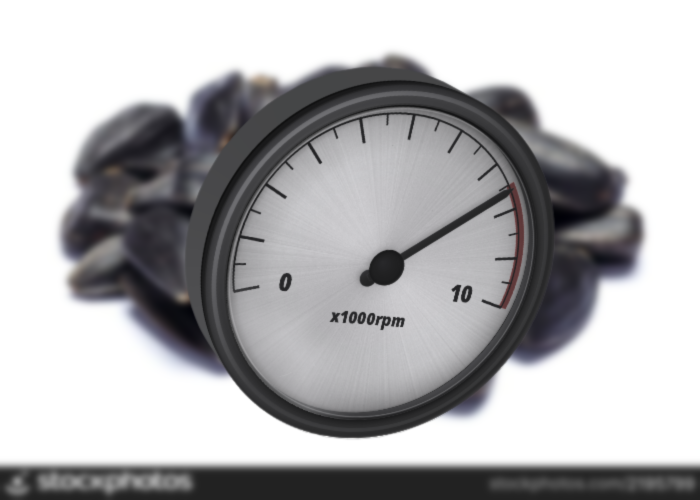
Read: value=7500 unit=rpm
